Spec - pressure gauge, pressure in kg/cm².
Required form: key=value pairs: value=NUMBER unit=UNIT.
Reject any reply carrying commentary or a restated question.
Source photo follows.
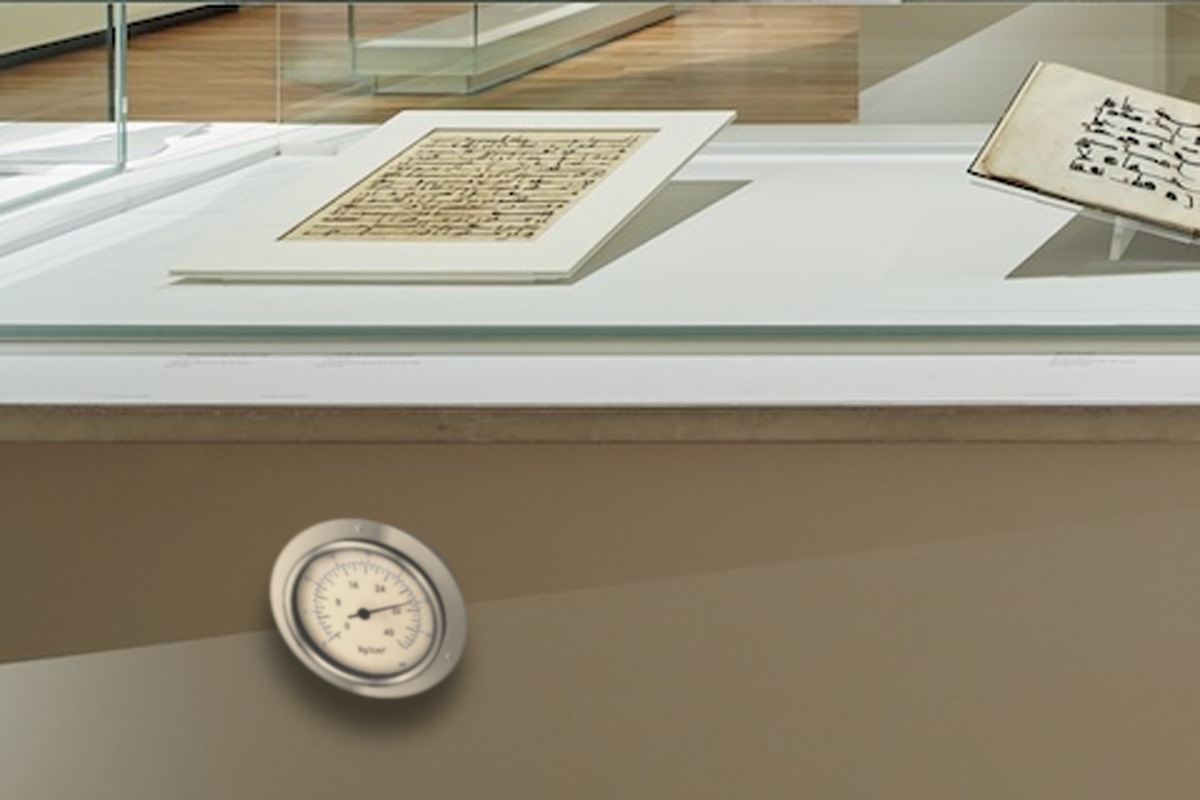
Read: value=30 unit=kg/cm²
